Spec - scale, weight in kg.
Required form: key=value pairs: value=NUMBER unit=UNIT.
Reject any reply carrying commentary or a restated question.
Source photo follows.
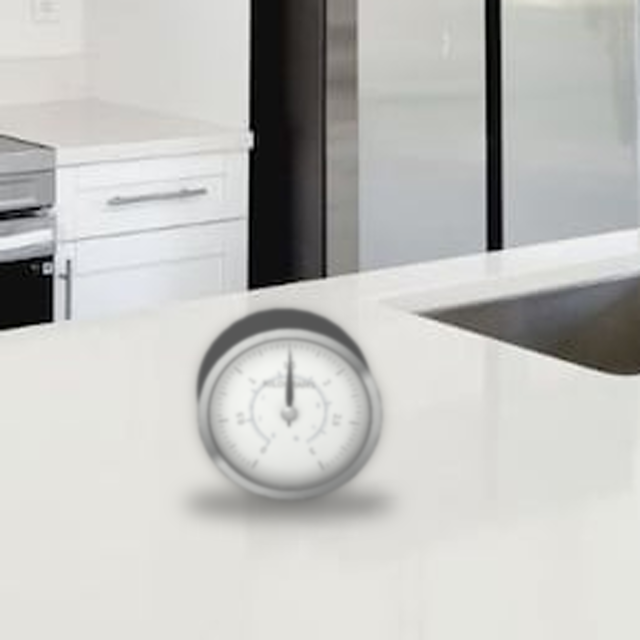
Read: value=1.5 unit=kg
